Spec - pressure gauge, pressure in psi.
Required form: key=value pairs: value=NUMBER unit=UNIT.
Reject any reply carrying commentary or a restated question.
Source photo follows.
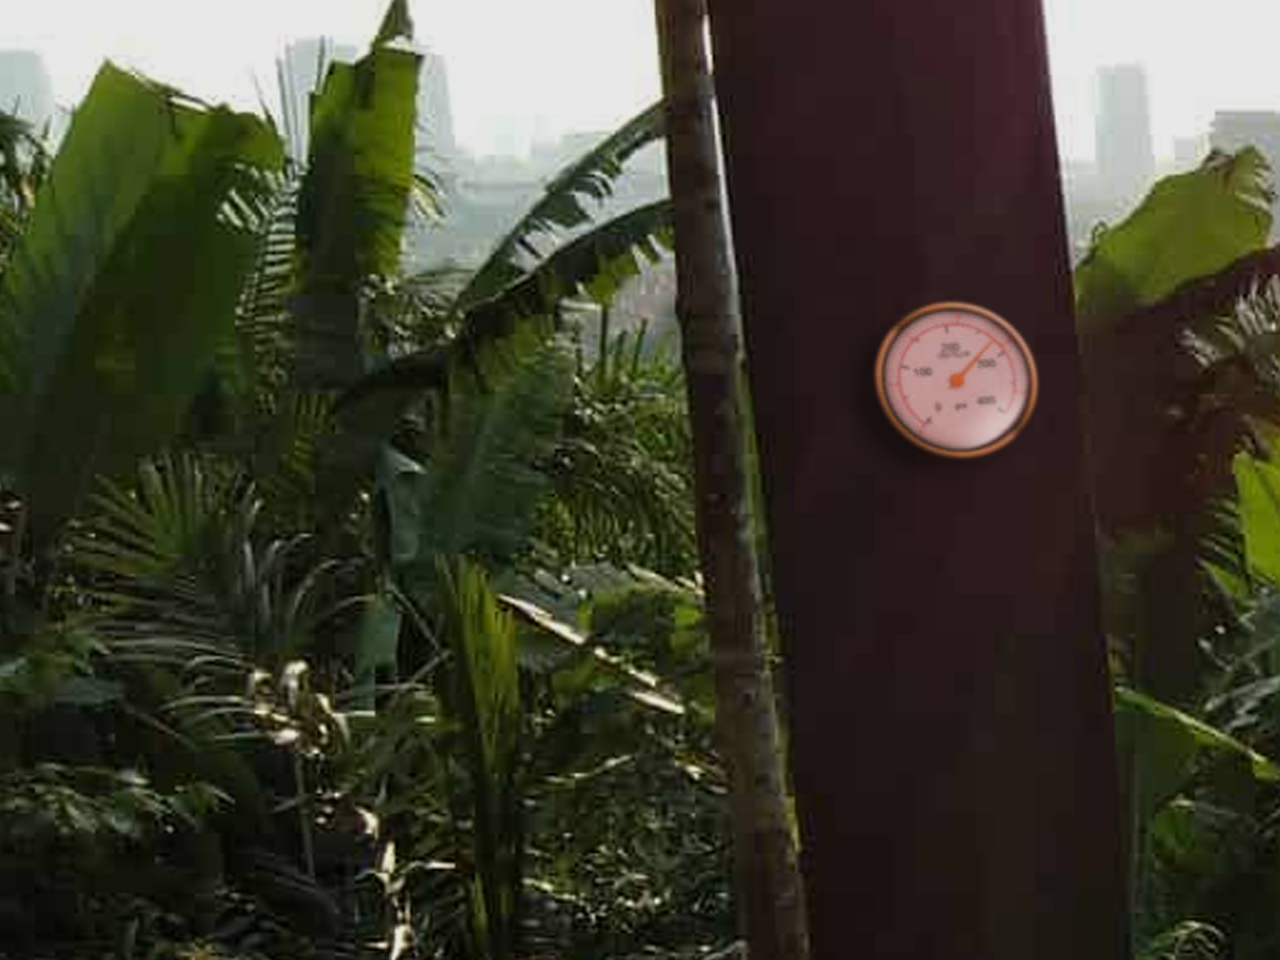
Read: value=275 unit=psi
